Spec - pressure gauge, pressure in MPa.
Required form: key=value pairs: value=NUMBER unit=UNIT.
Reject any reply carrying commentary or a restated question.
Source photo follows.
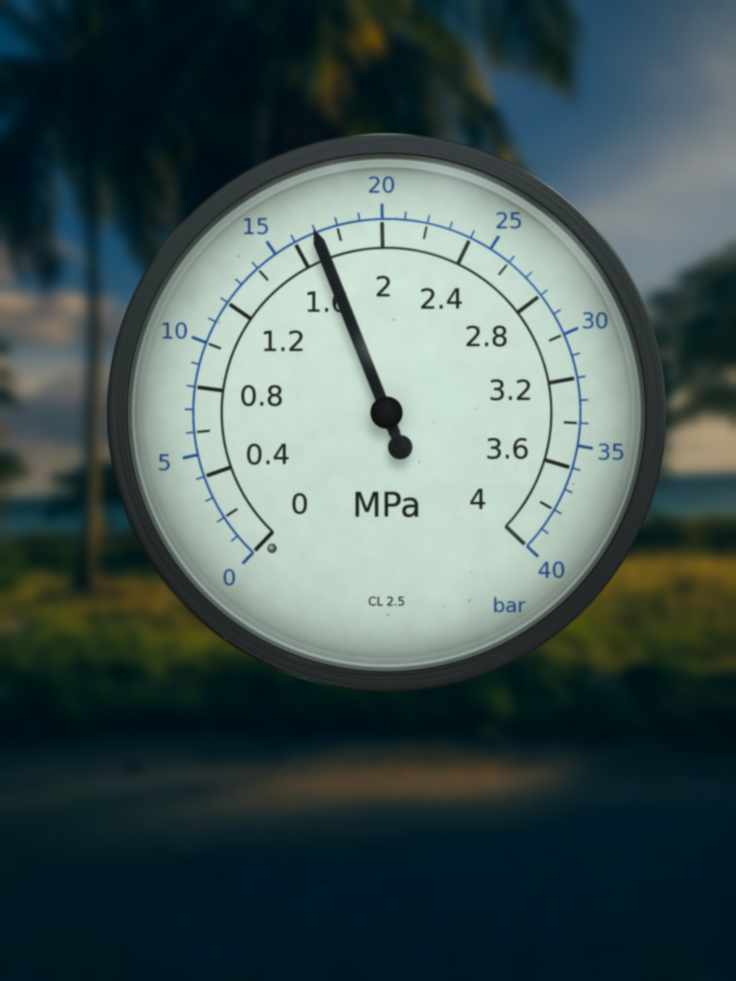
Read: value=1.7 unit=MPa
